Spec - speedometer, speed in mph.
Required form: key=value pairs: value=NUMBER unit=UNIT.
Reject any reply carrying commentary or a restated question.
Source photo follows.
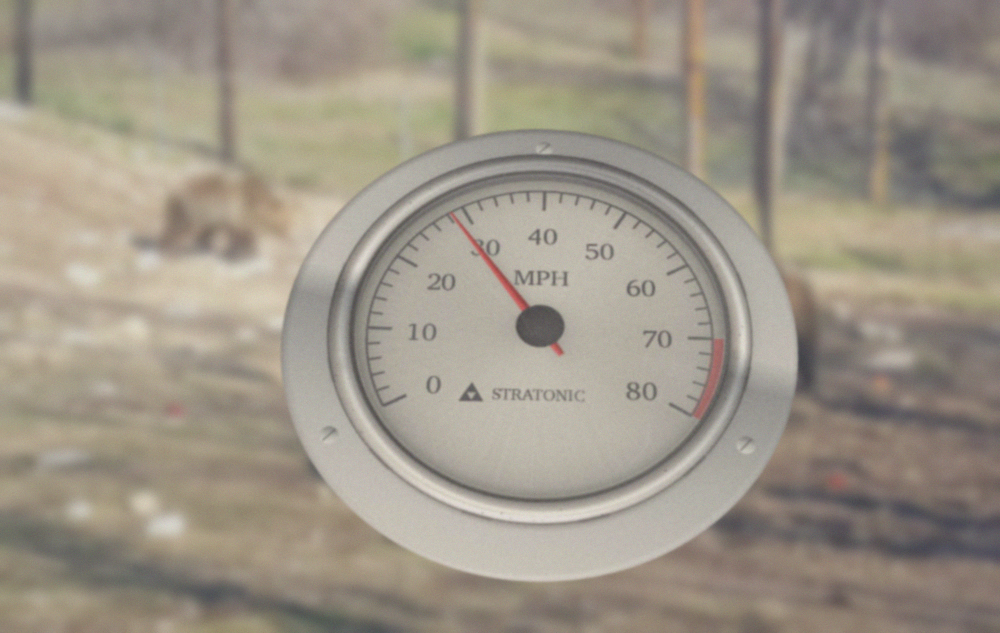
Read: value=28 unit=mph
